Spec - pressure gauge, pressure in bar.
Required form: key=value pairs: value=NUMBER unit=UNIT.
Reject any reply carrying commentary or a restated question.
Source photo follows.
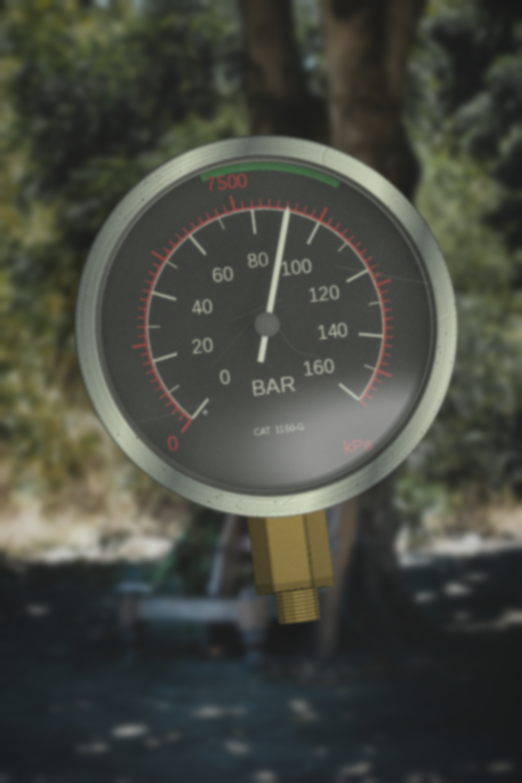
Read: value=90 unit=bar
